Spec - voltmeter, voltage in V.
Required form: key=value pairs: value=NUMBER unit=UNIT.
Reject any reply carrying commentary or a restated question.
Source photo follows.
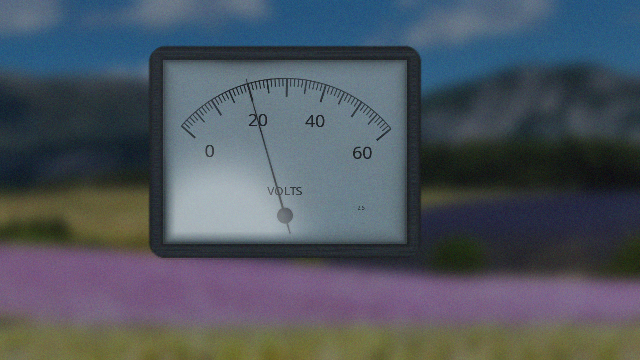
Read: value=20 unit=V
